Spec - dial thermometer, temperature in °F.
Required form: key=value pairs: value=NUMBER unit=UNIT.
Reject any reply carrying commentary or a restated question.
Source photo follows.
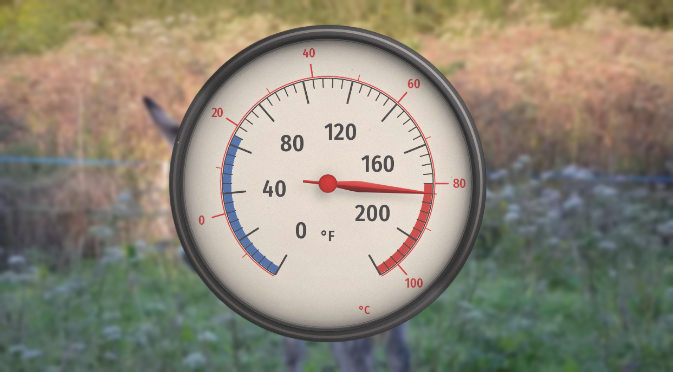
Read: value=180 unit=°F
